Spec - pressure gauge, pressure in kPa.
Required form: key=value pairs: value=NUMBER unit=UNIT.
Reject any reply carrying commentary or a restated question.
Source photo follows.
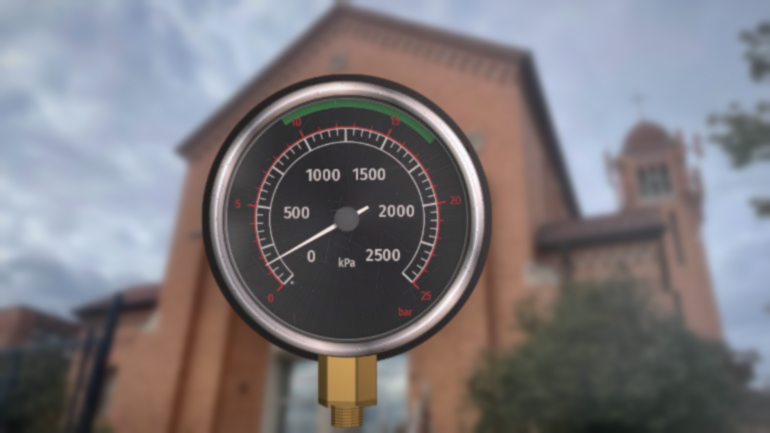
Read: value=150 unit=kPa
